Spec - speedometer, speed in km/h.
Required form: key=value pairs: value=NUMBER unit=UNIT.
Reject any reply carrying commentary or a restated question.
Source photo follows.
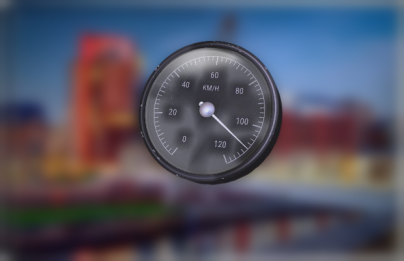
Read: value=110 unit=km/h
